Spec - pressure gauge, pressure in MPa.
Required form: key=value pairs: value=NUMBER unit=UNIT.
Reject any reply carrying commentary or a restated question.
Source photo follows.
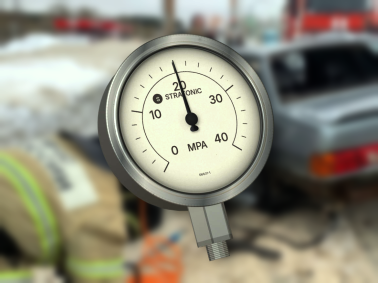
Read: value=20 unit=MPa
